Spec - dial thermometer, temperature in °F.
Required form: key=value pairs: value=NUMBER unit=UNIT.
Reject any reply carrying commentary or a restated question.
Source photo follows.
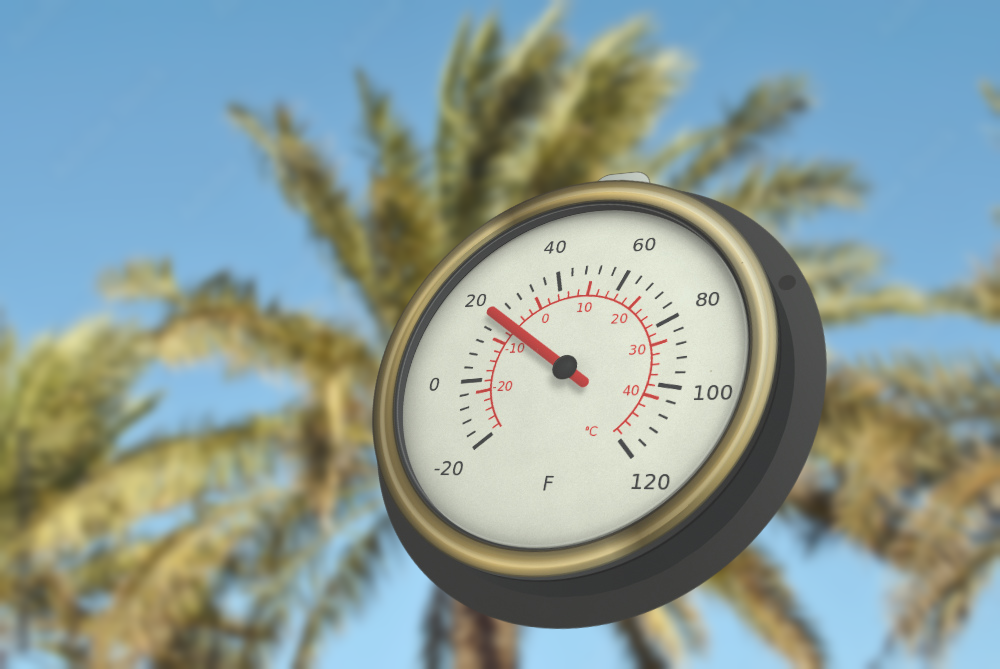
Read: value=20 unit=°F
